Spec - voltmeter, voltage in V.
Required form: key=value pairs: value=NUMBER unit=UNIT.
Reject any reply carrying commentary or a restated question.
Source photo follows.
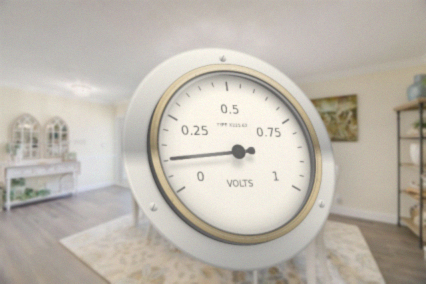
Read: value=0.1 unit=V
